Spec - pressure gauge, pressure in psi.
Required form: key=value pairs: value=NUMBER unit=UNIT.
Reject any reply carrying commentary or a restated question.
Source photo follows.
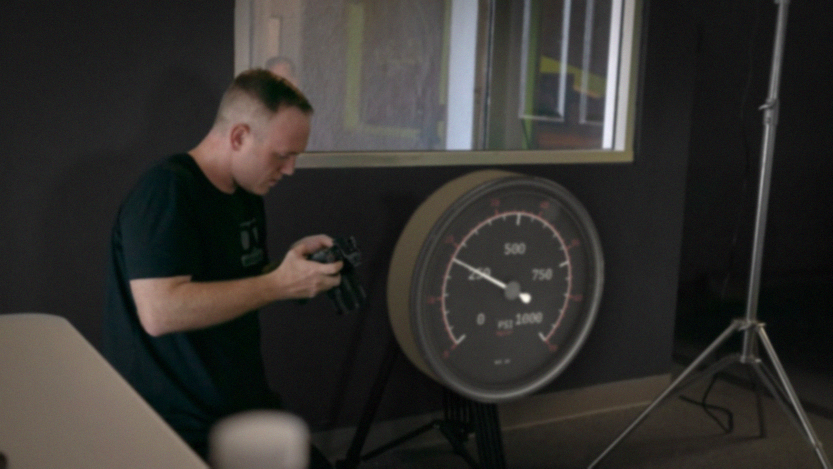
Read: value=250 unit=psi
